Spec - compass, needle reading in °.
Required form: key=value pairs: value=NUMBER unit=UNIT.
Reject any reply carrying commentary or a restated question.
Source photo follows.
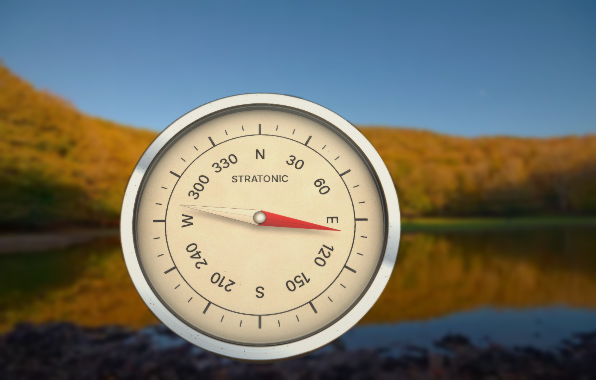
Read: value=100 unit=°
